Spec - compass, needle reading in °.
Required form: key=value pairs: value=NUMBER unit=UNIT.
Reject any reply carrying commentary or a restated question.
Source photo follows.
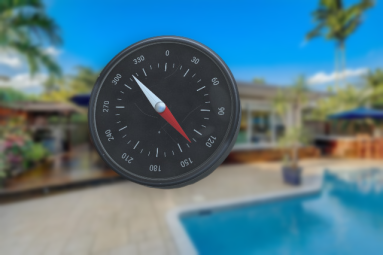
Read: value=135 unit=°
